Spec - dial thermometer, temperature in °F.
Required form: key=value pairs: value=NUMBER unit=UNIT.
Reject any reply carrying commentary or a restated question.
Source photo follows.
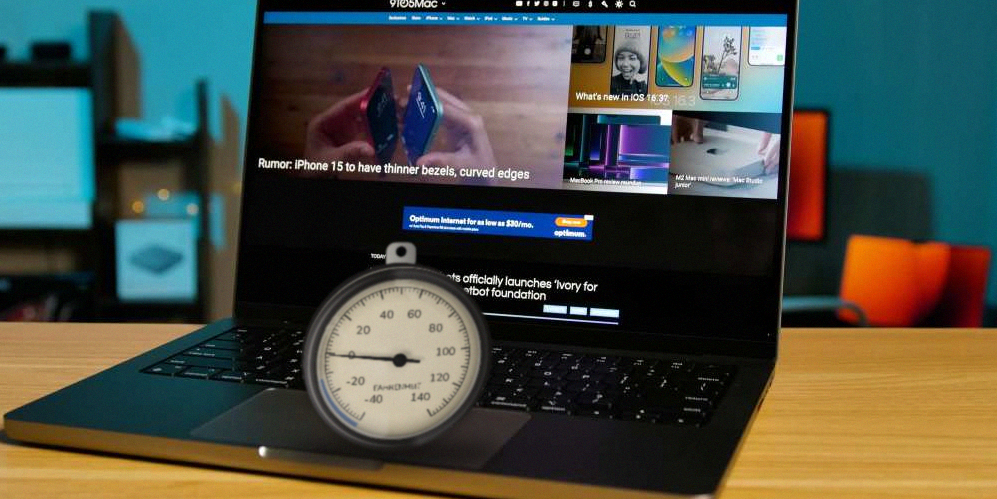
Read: value=0 unit=°F
